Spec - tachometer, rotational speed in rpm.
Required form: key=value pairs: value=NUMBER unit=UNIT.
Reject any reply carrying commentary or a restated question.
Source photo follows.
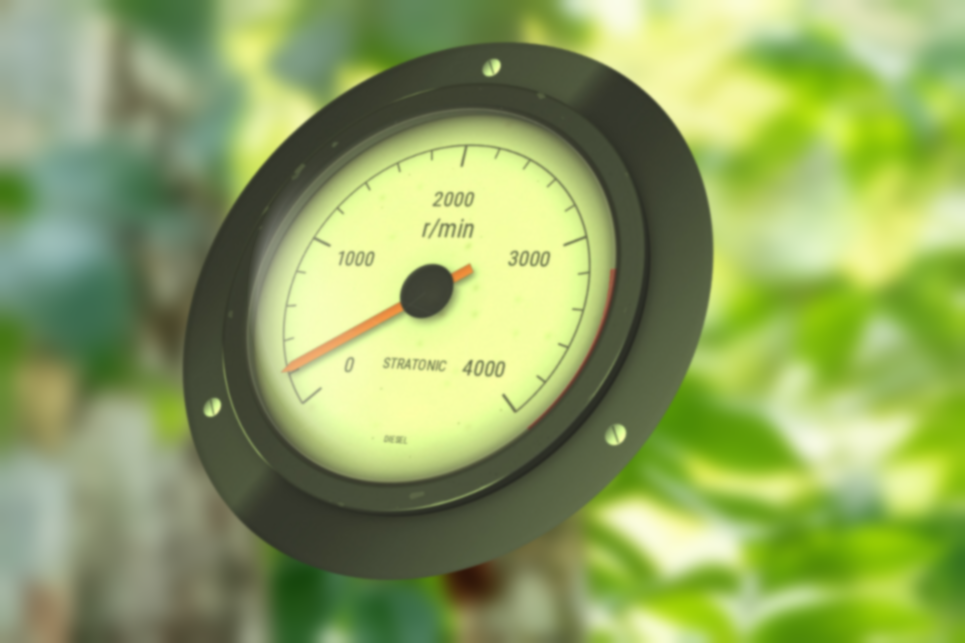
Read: value=200 unit=rpm
